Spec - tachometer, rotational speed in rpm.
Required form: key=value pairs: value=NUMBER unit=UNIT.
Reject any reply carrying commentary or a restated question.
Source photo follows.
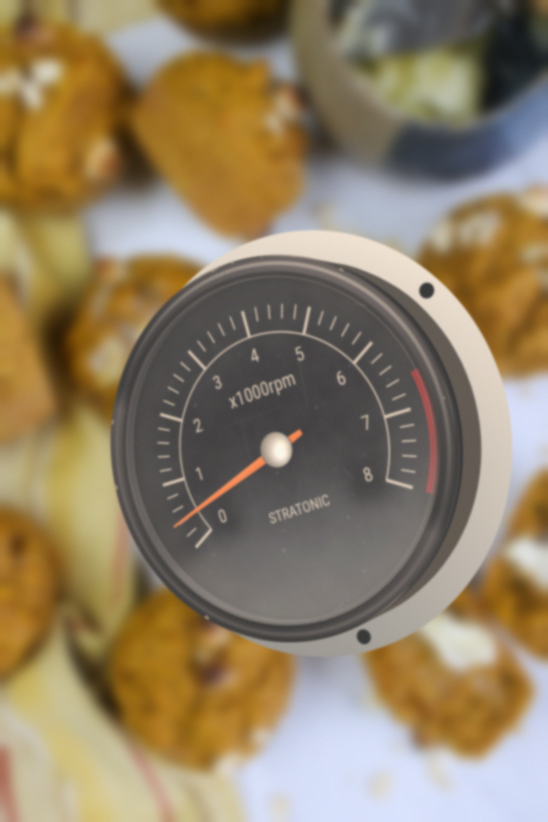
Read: value=400 unit=rpm
